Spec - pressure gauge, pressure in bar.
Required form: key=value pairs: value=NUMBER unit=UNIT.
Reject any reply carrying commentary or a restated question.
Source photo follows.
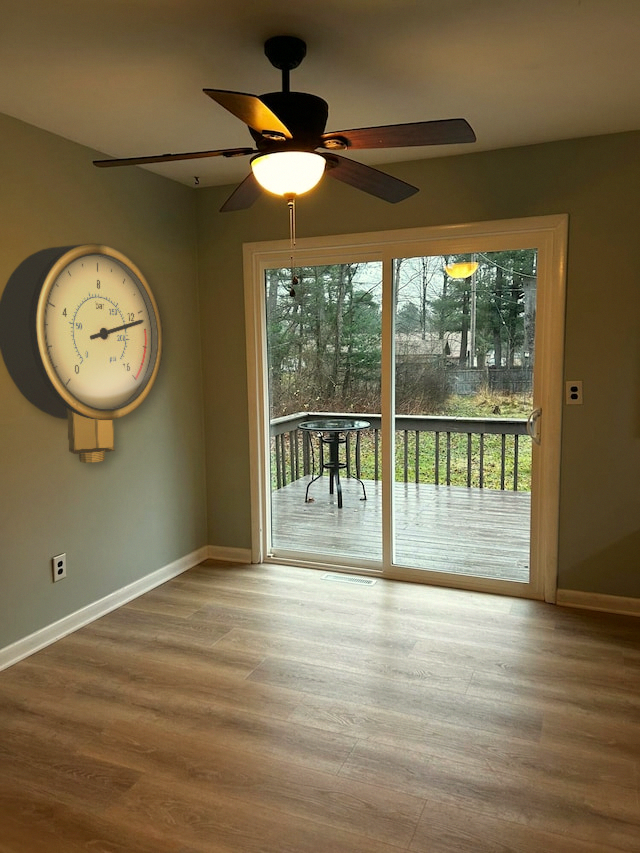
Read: value=12.5 unit=bar
